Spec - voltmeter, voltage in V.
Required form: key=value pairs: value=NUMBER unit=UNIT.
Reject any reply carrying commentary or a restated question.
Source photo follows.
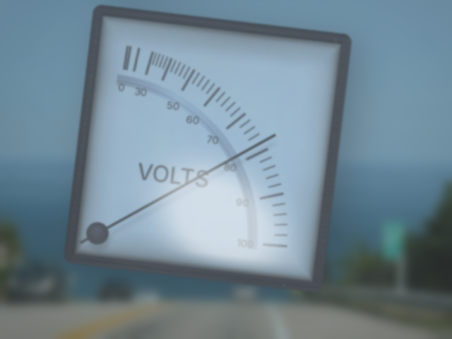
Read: value=78 unit=V
